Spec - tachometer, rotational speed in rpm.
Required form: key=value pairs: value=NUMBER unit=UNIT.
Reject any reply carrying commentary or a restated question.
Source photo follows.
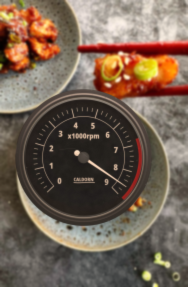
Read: value=8600 unit=rpm
